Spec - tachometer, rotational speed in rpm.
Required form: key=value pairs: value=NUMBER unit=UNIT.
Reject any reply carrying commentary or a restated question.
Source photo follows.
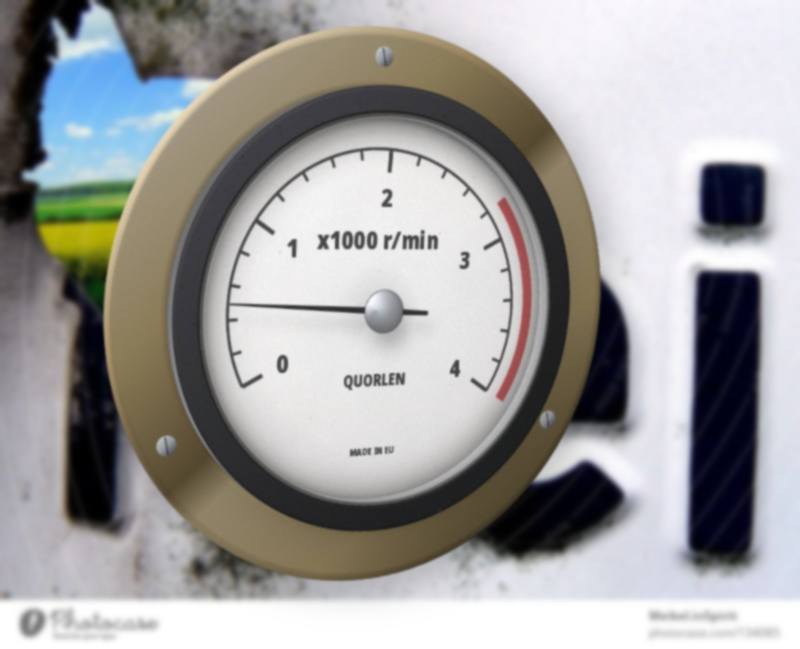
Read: value=500 unit=rpm
